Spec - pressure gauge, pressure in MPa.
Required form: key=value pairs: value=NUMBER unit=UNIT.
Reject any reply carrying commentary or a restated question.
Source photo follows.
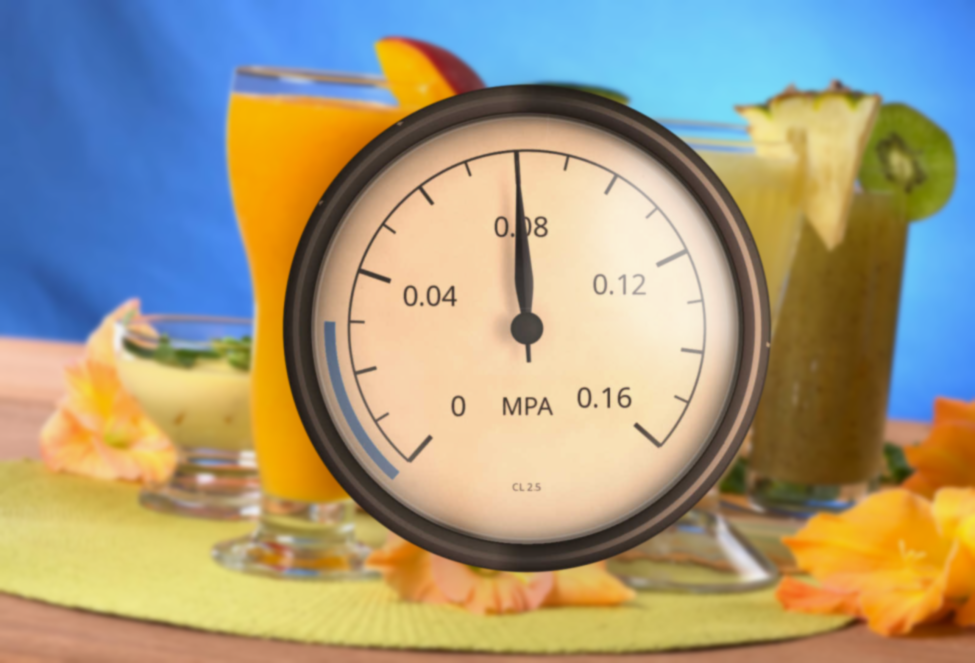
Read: value=0.08 unit=MPa
